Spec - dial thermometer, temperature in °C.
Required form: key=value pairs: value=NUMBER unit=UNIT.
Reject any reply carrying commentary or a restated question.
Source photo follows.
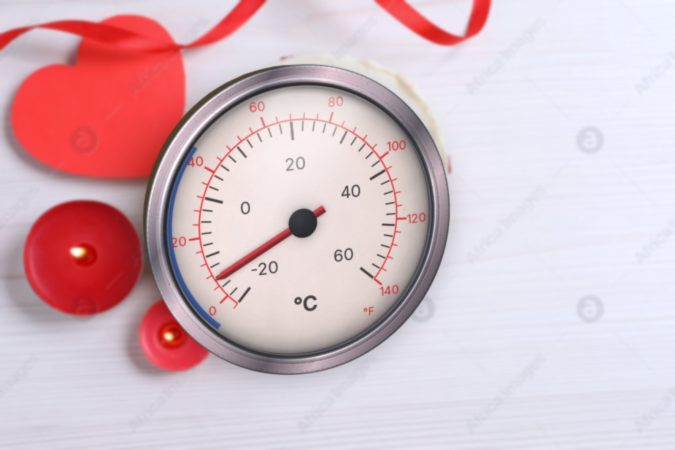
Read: value=-14 unit=°C
